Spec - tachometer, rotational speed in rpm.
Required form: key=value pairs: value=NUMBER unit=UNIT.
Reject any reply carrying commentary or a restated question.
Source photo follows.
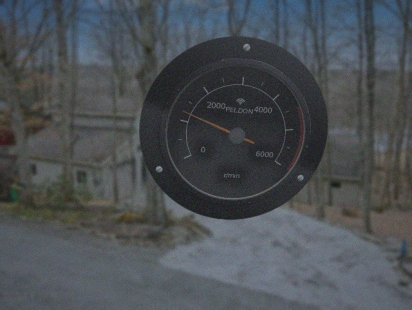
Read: value=1250 unit=rpm
